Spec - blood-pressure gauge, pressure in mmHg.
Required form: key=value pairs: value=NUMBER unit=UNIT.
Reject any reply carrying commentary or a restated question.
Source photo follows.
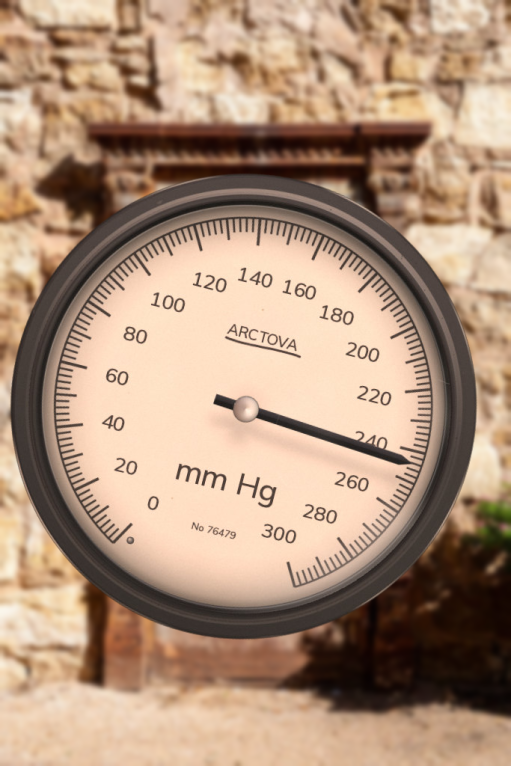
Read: value=244 unit=mmHg
